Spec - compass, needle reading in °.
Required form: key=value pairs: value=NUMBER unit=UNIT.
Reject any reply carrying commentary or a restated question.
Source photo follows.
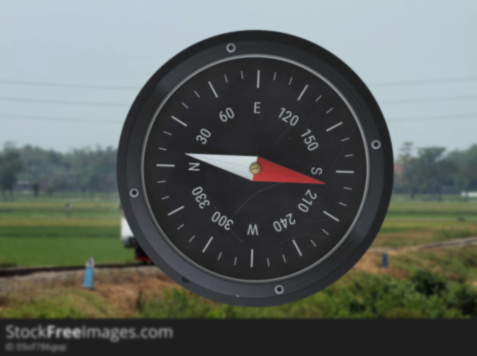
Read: value=190 unit=°
